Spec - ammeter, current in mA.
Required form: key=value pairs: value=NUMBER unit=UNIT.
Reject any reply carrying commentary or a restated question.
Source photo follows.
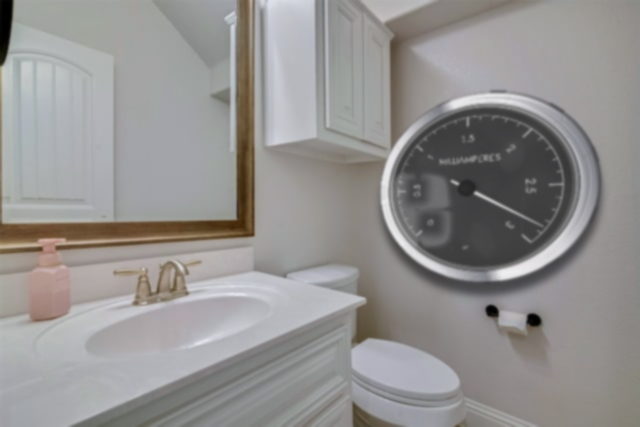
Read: value=2.85 unit=mA
